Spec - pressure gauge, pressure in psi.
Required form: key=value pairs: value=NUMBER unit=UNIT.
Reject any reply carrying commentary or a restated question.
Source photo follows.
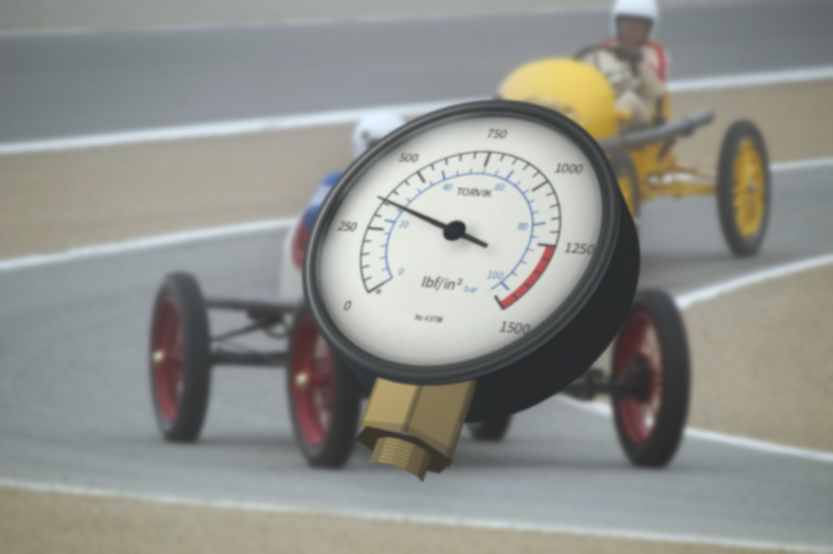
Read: value=350 unit=psi
